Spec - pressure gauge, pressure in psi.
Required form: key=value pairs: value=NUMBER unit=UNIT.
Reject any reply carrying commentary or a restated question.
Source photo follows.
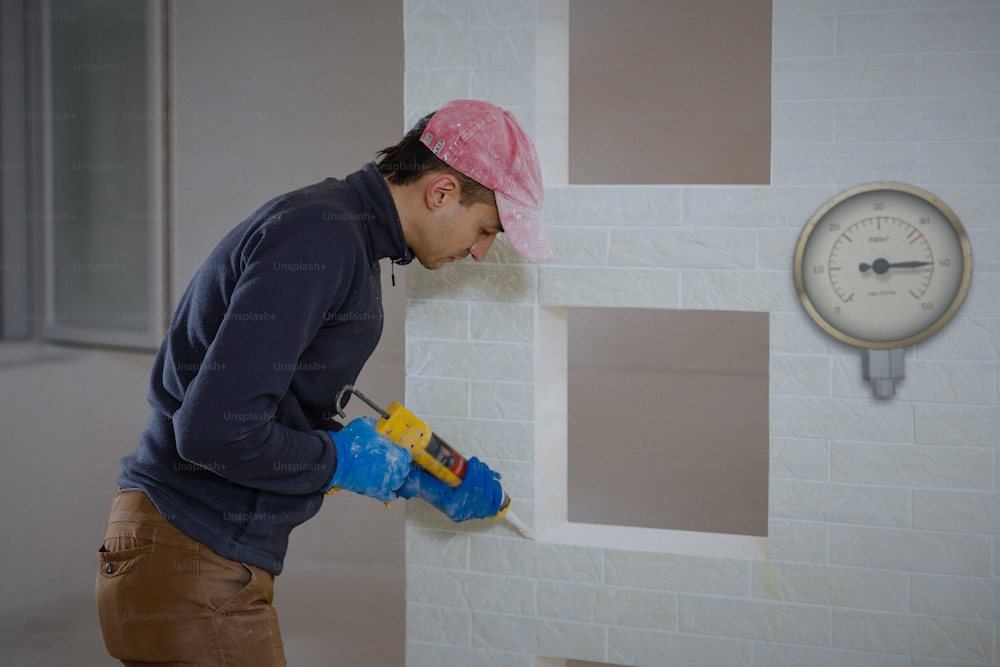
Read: value=50 unit=psi
